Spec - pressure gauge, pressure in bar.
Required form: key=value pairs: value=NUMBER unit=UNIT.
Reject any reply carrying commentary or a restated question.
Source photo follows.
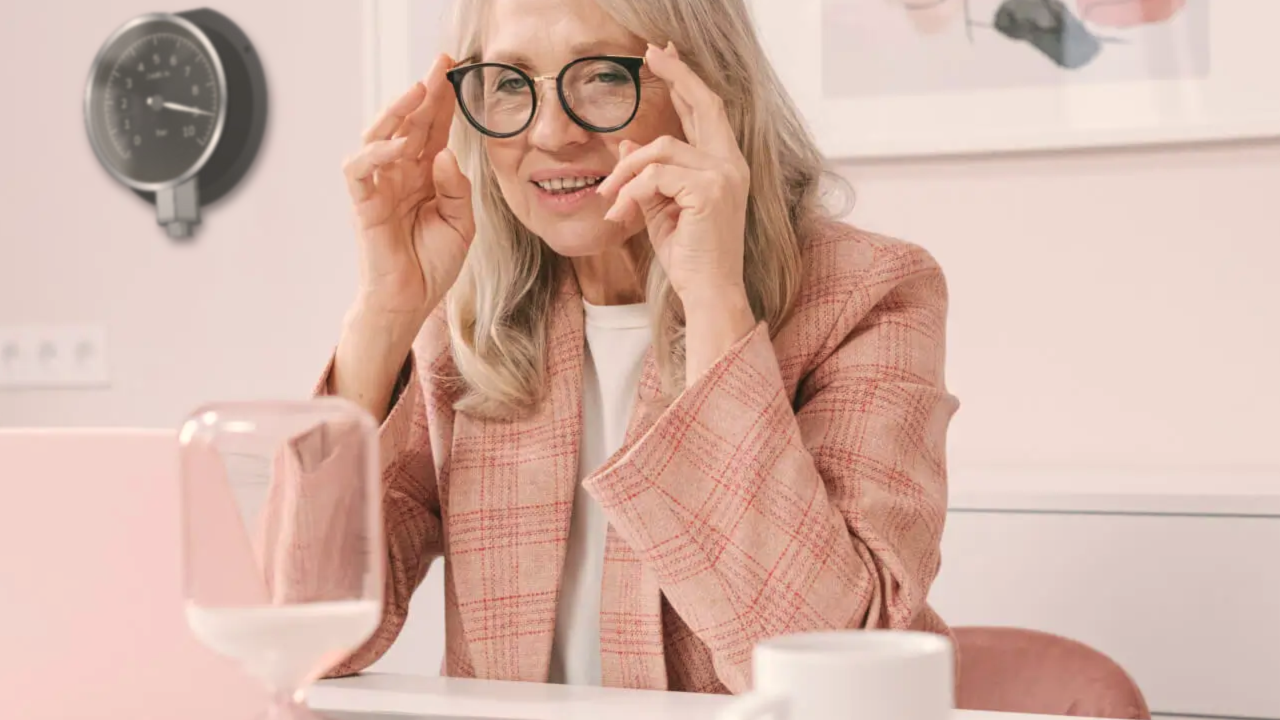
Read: value=9 unit=bar
